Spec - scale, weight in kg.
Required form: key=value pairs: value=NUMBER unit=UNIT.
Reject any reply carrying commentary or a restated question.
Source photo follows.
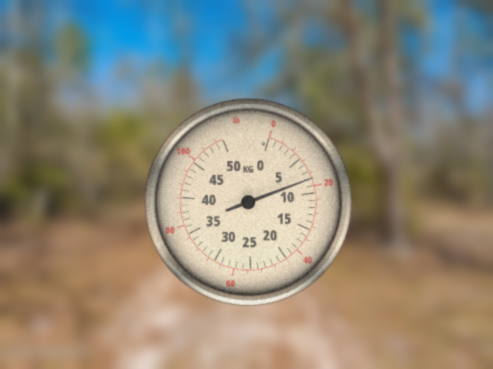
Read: value=8 unit=kg
